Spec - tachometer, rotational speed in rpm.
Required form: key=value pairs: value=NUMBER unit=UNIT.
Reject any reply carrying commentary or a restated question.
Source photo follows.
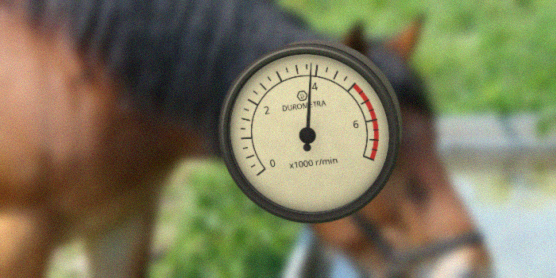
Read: value=3875 unit=rpm
